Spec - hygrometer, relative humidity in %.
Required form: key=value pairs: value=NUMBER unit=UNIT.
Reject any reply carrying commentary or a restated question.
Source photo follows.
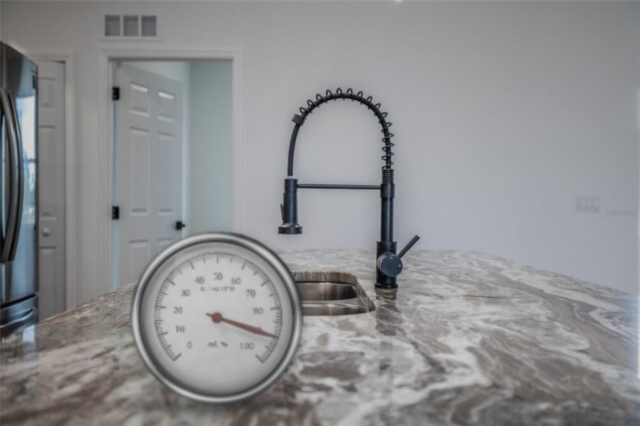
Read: value=90 unit=%
